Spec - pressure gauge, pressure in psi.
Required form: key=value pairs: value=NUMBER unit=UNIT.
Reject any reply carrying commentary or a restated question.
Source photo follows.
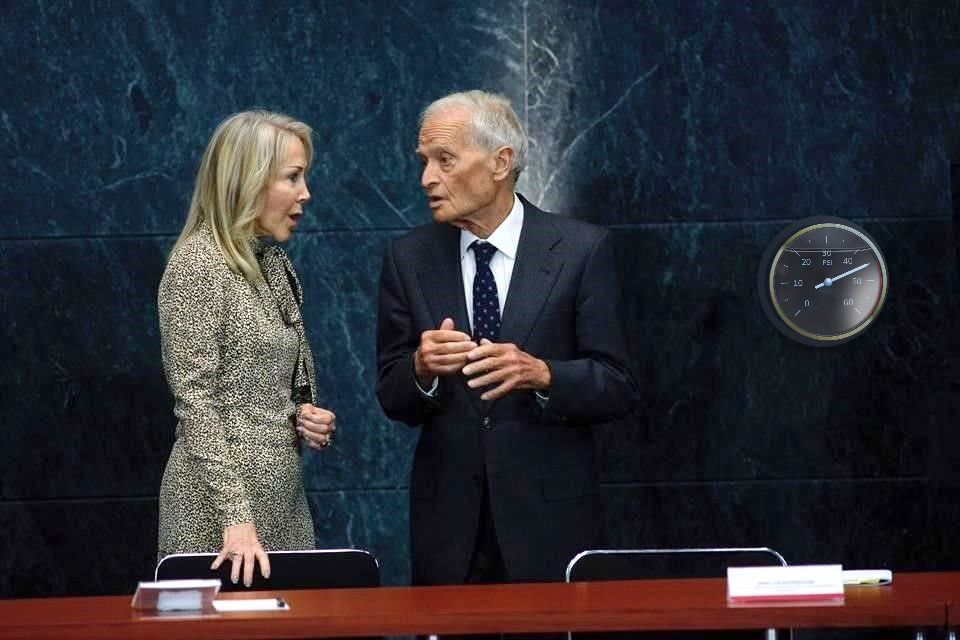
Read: value=45 unit=psi
